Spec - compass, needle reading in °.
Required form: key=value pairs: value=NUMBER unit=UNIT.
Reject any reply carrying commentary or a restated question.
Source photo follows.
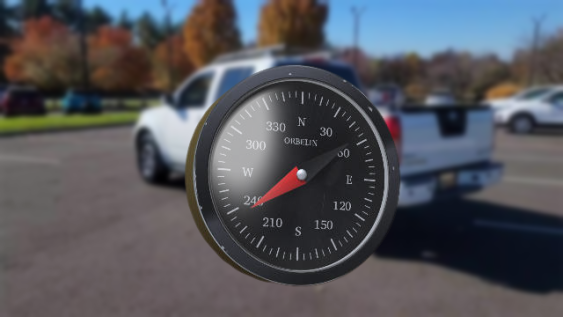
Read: value=235 unit=°
